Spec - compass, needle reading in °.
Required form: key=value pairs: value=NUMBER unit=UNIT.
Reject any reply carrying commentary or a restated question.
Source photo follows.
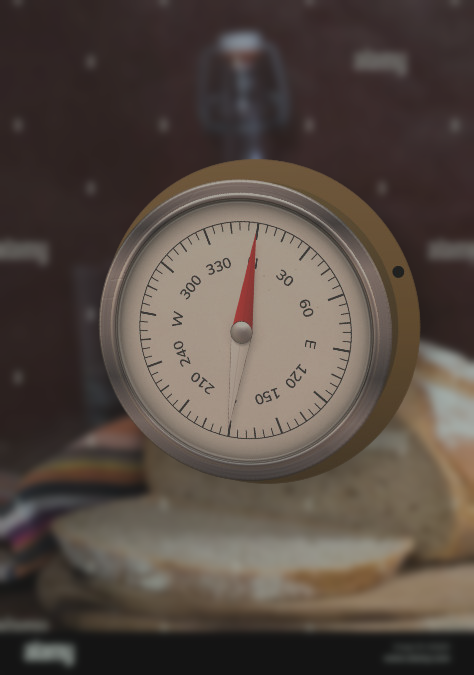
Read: value=0 unit=°
